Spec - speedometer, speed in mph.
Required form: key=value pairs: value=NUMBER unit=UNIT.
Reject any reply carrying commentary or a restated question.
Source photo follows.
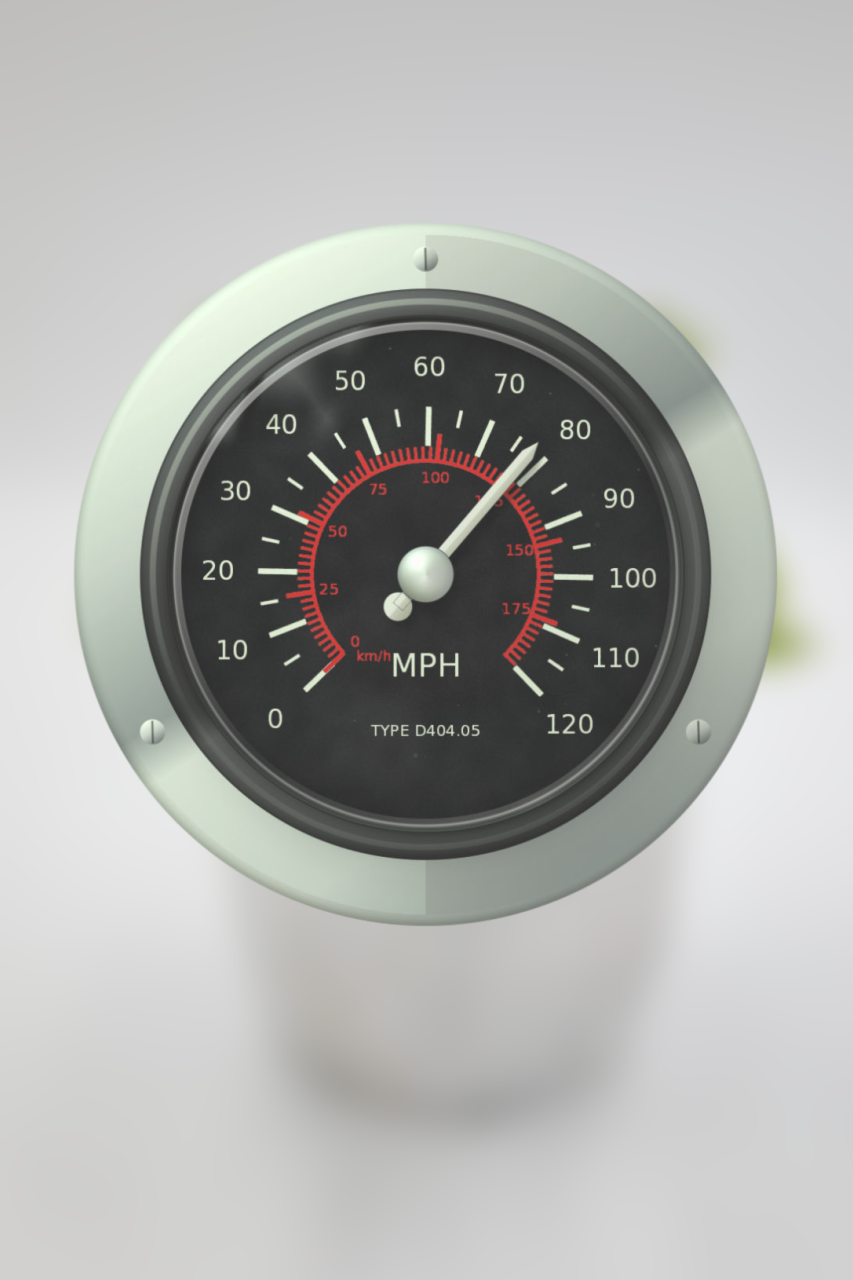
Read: value=77.5 unit=mph
